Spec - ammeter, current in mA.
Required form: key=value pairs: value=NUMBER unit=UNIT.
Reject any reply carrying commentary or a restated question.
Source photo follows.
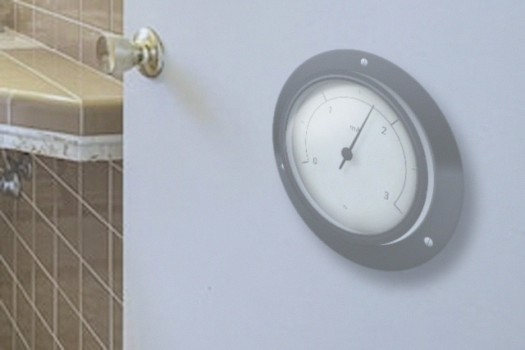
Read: value=1.75 unit=mA
